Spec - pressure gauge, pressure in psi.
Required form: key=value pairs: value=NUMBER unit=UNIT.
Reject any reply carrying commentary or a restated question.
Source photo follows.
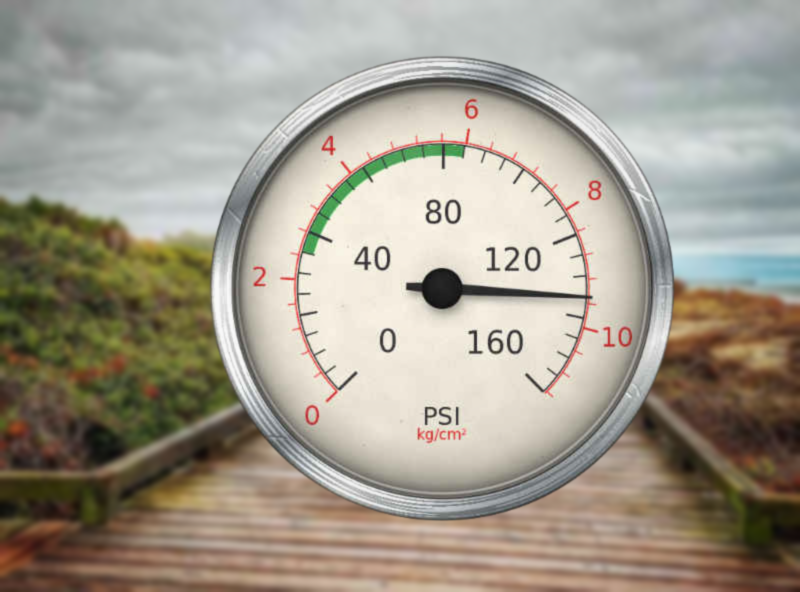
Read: value=135 unit=psi
